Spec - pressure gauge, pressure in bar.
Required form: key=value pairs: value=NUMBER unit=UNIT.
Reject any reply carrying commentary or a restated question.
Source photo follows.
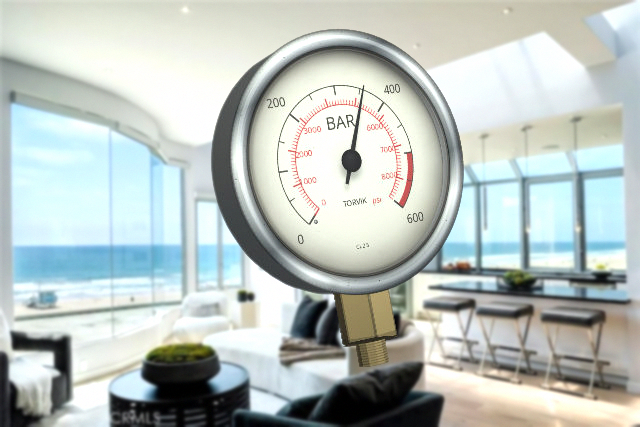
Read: value=350 unit=bar
